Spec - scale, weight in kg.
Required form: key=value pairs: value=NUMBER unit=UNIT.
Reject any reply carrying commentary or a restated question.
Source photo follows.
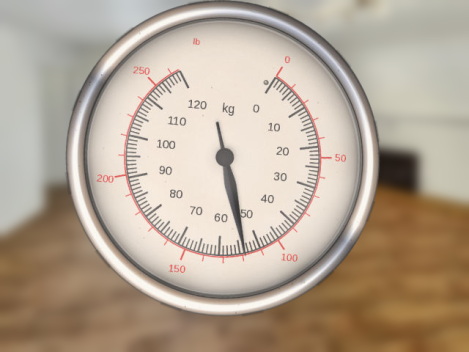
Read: value=54 unit=kg
